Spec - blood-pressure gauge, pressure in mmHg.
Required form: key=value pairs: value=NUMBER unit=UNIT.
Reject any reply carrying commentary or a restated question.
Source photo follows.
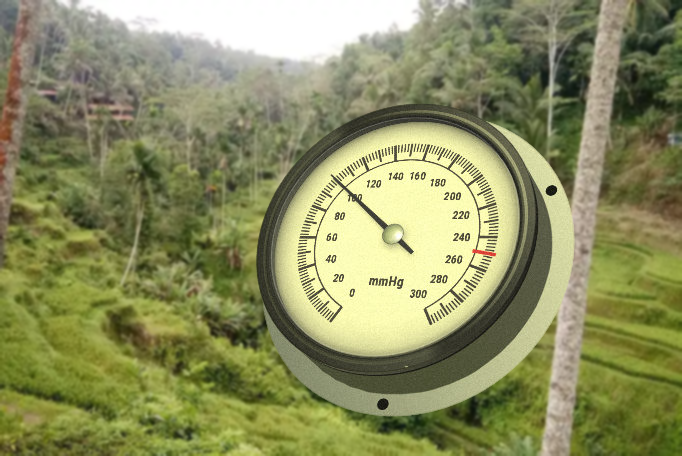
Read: value=100 unit=mmHg
